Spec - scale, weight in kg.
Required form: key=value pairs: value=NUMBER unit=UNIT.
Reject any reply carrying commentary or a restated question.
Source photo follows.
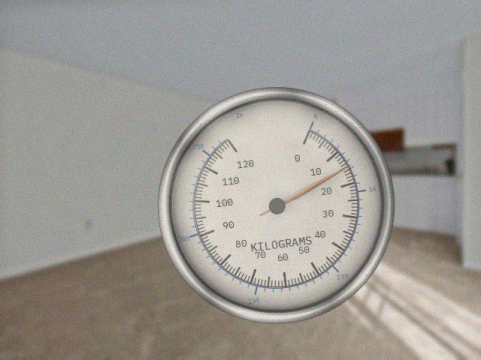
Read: value=15 unit=kg
